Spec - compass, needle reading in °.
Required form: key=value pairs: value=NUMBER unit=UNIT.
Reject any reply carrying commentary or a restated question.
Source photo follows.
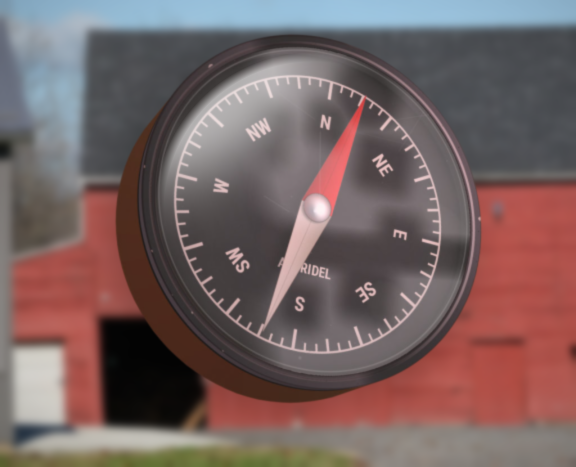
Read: value=15 unit=°
